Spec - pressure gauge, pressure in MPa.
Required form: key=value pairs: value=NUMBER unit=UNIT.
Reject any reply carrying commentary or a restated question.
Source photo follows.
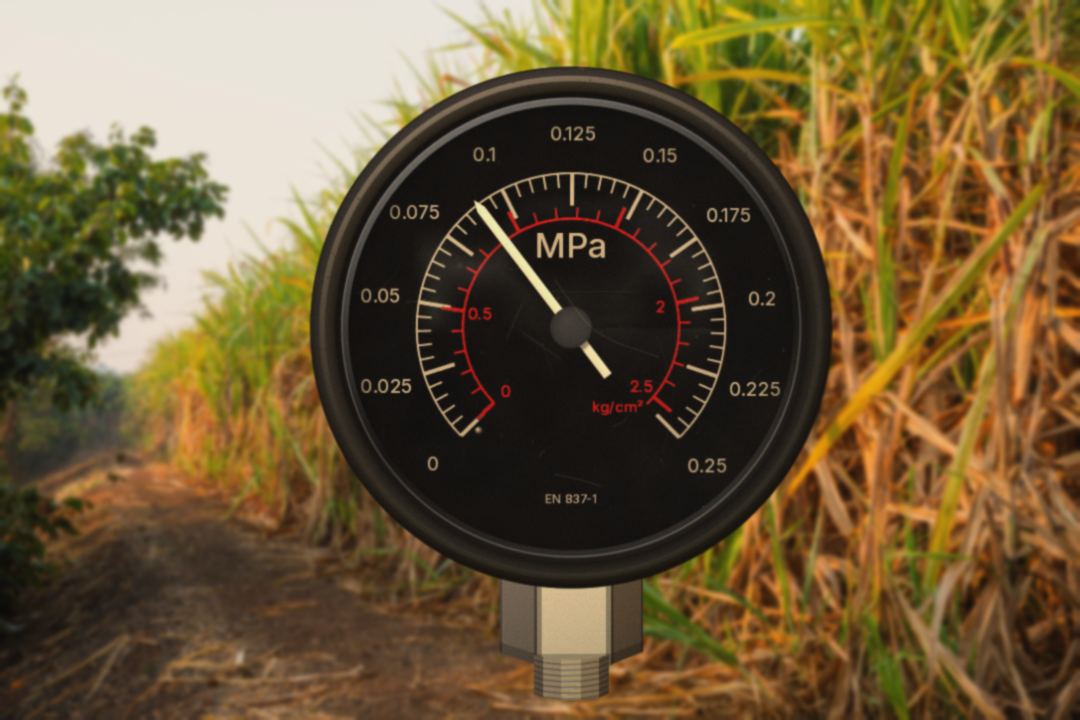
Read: value=0.09 unit=MPa
